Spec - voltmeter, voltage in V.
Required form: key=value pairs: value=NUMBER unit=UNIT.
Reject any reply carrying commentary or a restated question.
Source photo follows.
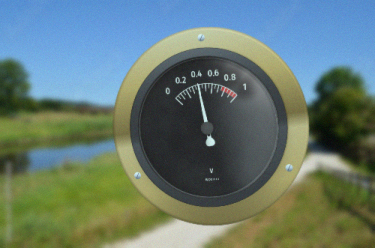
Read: value=0.4 unit=V
